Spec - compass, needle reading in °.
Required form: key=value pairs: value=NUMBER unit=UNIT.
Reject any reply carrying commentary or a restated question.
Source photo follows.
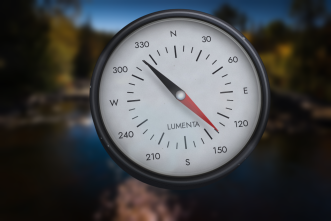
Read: value=140 unit=°
